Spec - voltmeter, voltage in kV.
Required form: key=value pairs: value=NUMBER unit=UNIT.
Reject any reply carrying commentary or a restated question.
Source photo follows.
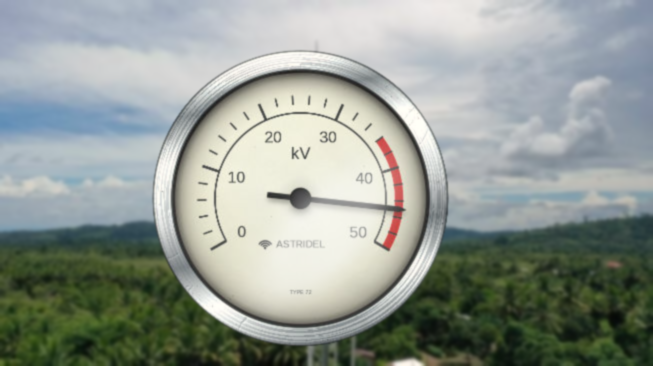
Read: value=45 unit=kV
